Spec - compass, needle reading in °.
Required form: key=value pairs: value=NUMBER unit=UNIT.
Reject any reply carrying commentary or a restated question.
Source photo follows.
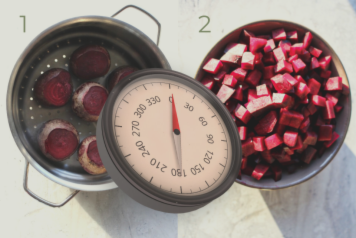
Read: value=0 unit=°
